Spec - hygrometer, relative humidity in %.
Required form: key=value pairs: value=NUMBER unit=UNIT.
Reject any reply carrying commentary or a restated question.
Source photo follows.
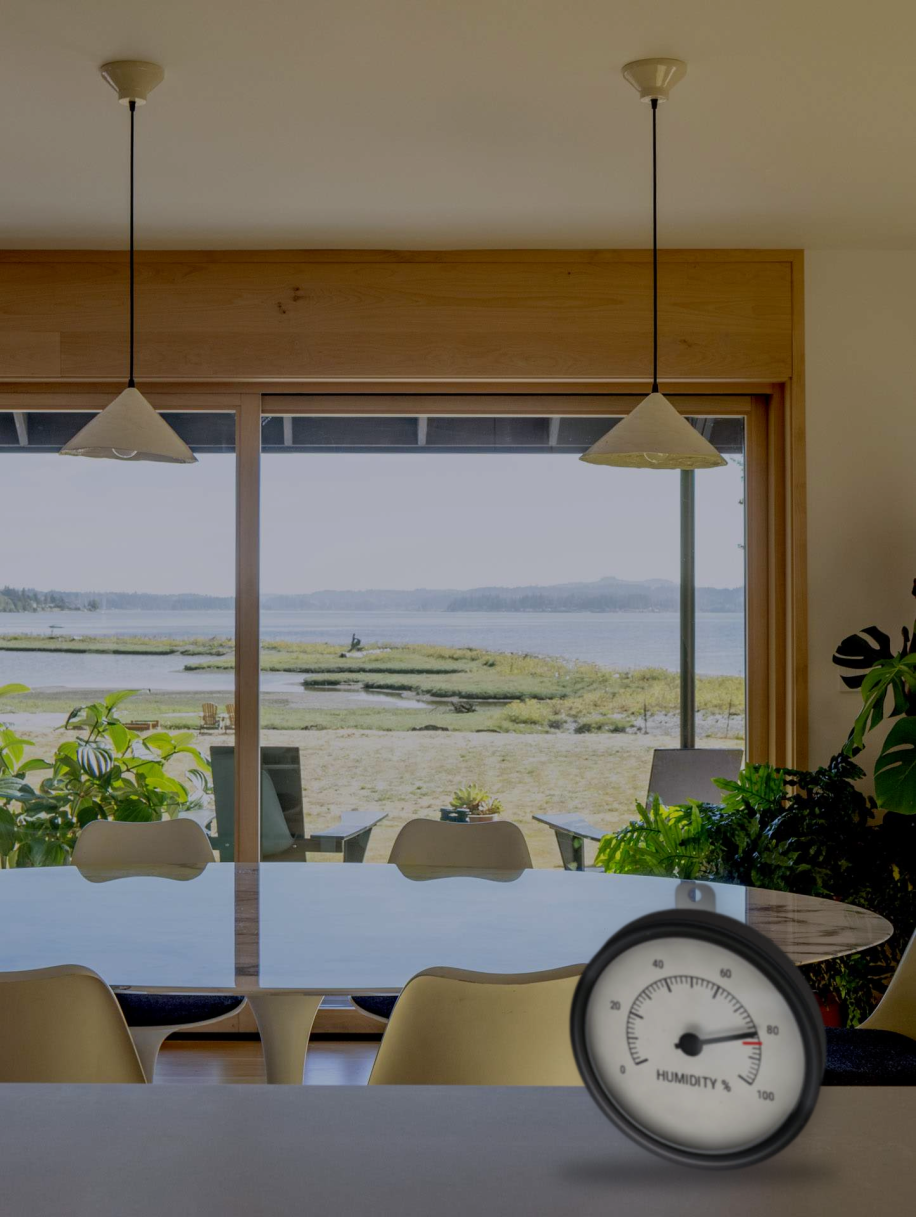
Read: value=80 unit=%
